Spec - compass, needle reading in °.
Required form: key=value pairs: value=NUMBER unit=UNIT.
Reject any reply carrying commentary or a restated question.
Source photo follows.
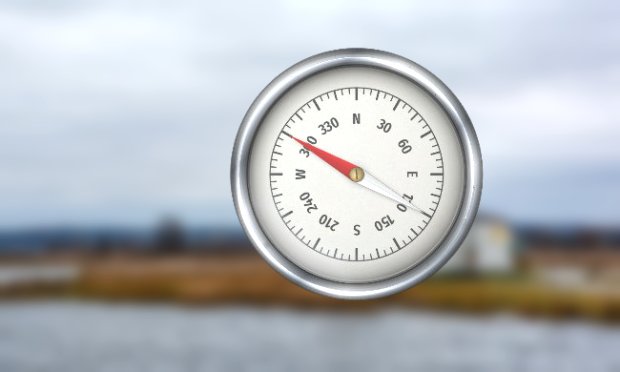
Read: value=300 unit=°
